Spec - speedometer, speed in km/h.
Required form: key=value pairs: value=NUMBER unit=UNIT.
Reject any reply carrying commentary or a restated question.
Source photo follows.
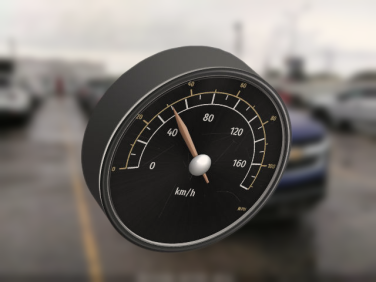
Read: value=50 unit=km/h
